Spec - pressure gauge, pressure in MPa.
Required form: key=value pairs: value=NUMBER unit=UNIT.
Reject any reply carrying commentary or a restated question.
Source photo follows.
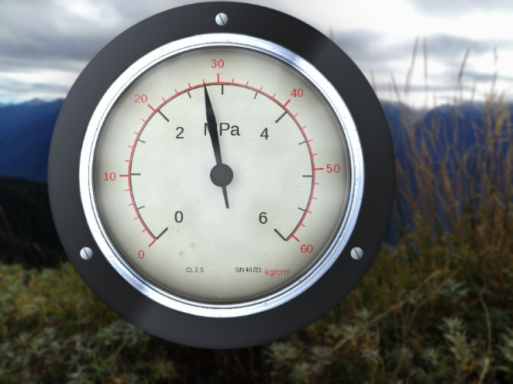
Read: value=2.75 unit=MPa
